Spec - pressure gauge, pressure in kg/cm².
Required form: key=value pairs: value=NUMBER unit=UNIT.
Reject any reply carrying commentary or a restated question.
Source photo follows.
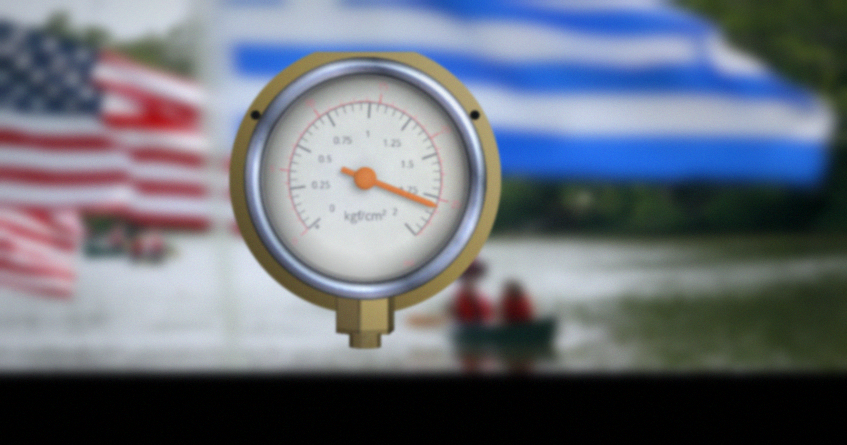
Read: value=1.8 unit=kg/cm²
